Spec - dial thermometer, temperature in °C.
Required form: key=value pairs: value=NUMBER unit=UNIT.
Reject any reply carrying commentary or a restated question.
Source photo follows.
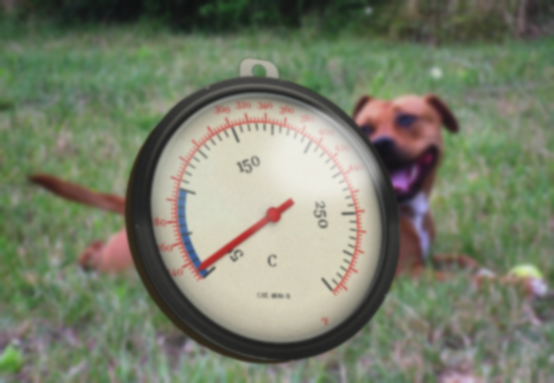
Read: value=55 unit=°C
